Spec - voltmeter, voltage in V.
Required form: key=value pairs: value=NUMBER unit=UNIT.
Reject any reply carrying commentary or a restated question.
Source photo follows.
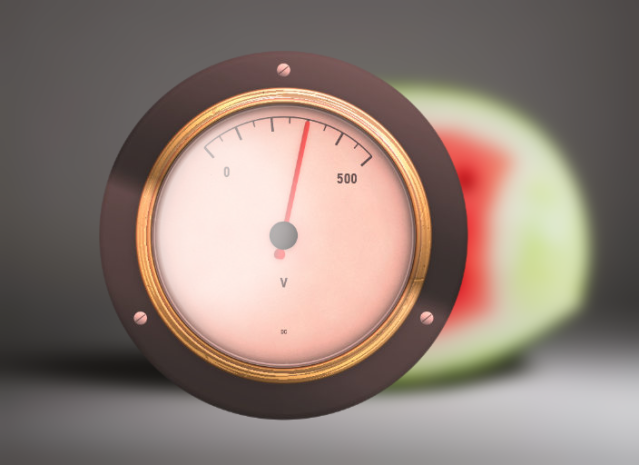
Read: value=300 unit=V
